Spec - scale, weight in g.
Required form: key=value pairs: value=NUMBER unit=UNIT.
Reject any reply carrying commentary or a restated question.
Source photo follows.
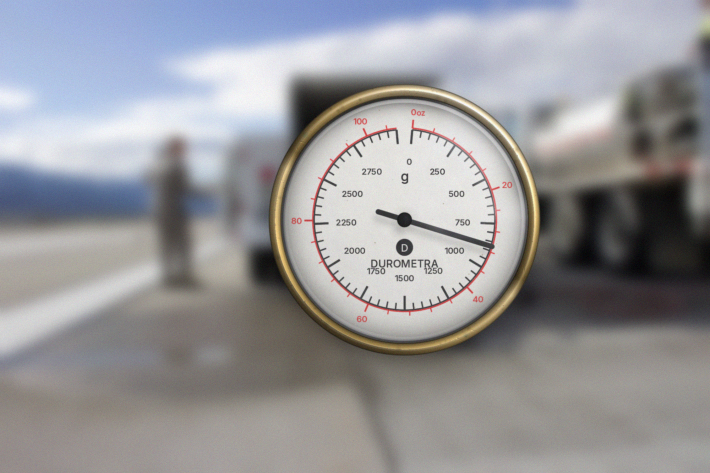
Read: value=875 unit=g
